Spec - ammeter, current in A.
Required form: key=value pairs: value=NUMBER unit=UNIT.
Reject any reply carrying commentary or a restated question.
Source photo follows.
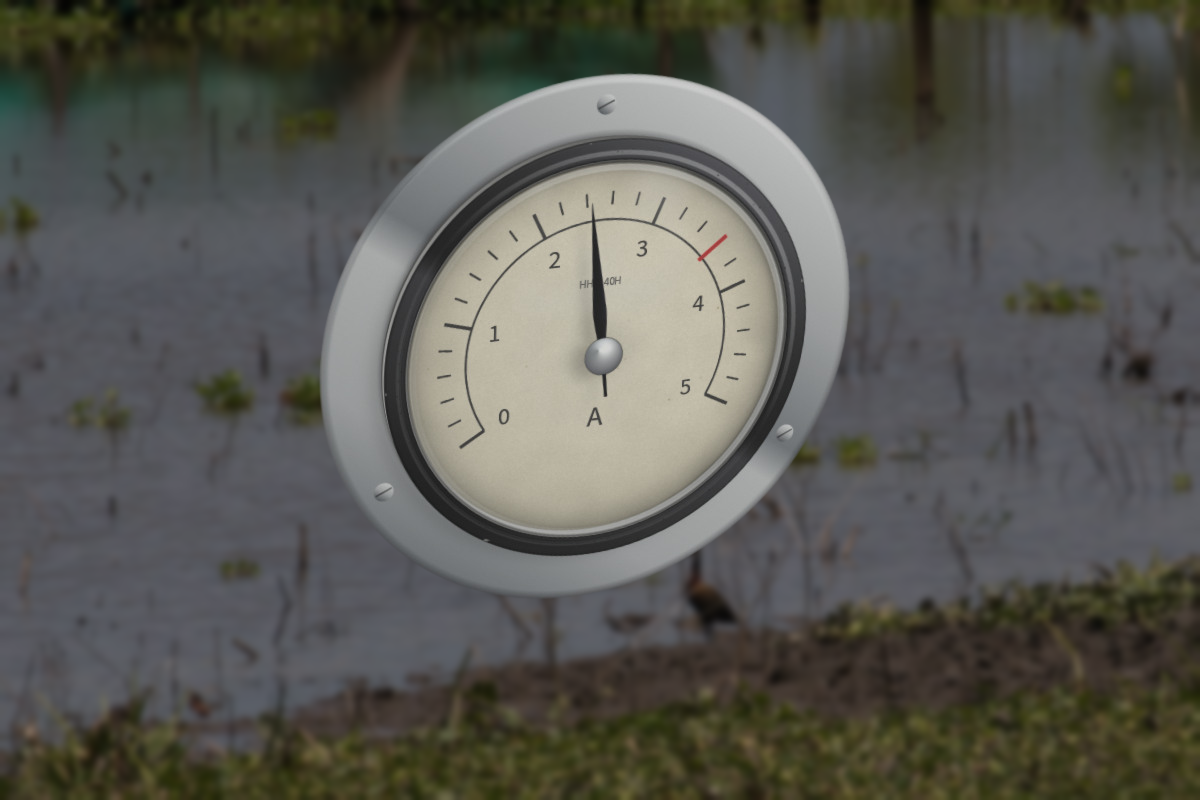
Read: value=2.4 unit=A
